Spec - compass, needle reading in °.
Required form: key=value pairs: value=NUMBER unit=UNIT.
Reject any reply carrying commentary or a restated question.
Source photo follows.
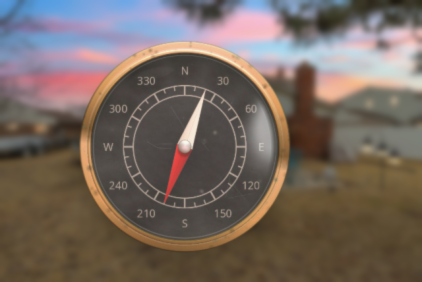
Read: value=200 unit=°
